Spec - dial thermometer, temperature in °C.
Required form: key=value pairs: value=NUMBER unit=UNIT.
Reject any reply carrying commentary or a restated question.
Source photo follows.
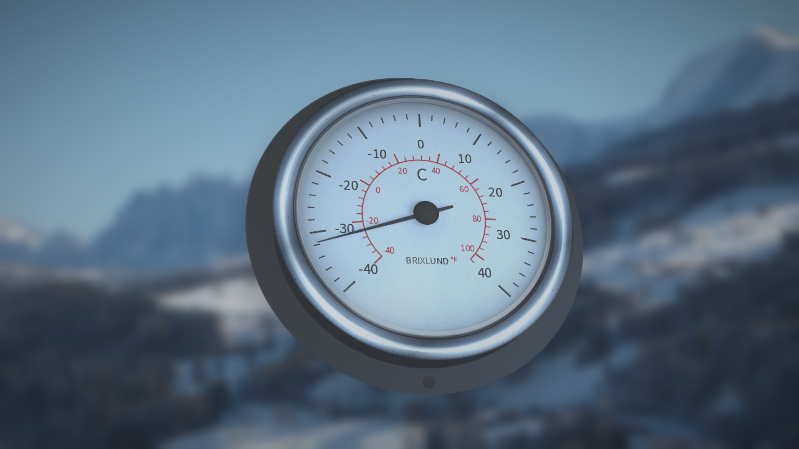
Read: value=-32 unit=°C
